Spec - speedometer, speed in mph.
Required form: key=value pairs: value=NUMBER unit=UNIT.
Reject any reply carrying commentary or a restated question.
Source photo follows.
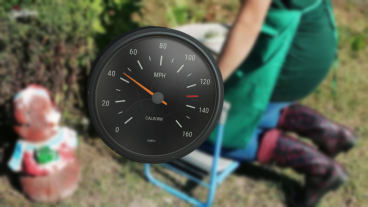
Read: value=45 unit=mph
